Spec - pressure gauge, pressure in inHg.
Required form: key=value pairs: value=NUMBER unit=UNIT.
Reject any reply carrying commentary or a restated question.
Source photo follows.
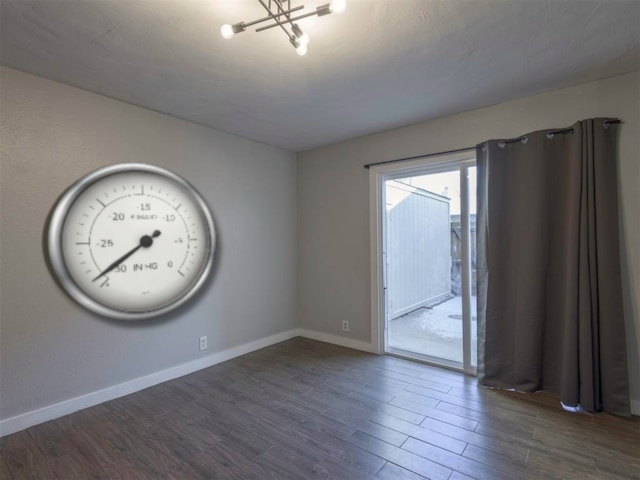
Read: value=-29 unit=inHg
